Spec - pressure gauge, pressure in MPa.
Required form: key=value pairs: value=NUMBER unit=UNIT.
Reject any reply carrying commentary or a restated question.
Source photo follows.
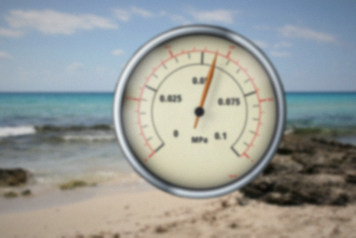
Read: value=0.055 unit=MPa
